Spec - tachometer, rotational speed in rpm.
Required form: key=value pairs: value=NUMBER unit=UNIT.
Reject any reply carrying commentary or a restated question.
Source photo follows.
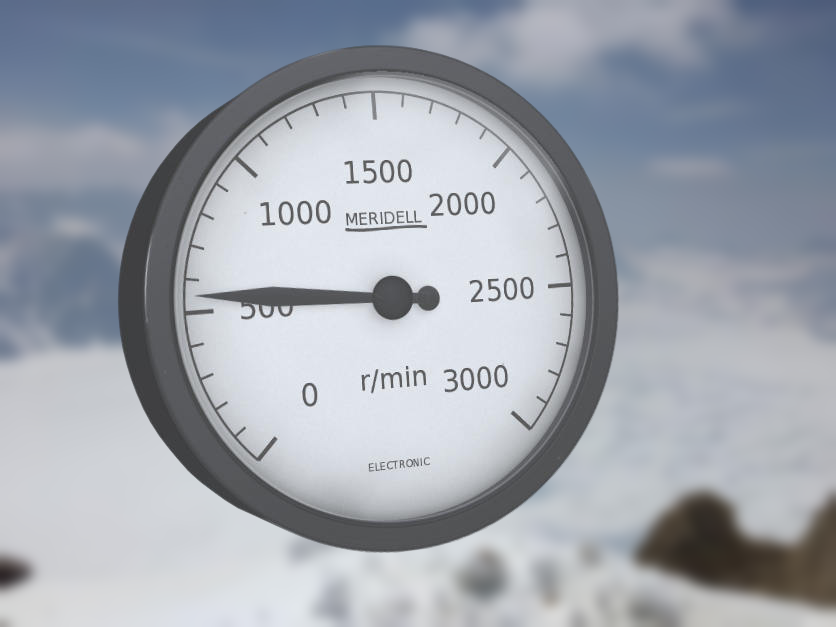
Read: value=550 unit=rpm
